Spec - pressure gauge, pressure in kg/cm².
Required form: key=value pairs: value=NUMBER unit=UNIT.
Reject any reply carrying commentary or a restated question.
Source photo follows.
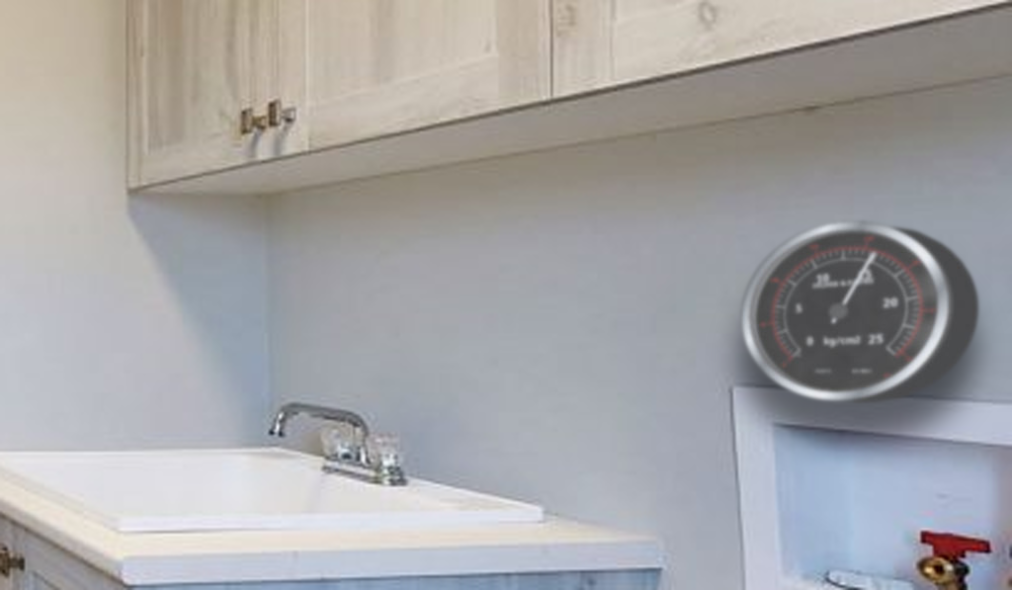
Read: value=15 unit=kg/cm²
